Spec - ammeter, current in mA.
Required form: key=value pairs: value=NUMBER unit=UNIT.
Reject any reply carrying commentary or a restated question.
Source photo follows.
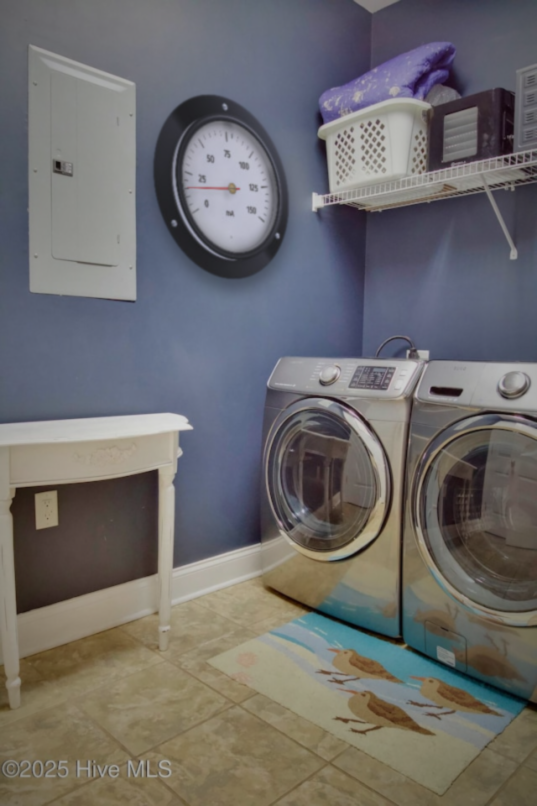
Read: value=15 unit=mA
